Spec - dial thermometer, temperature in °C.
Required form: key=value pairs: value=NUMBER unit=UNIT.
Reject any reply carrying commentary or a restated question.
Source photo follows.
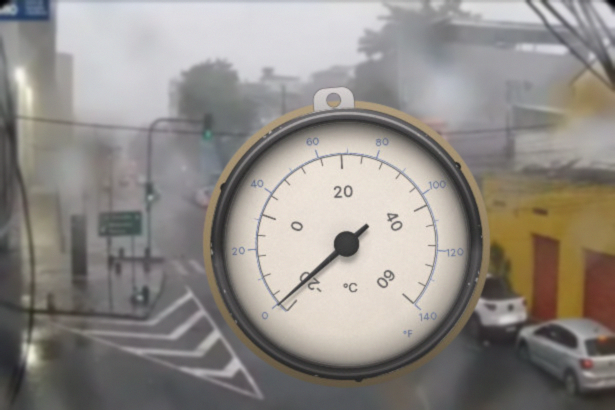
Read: value=-18 unit=°C
